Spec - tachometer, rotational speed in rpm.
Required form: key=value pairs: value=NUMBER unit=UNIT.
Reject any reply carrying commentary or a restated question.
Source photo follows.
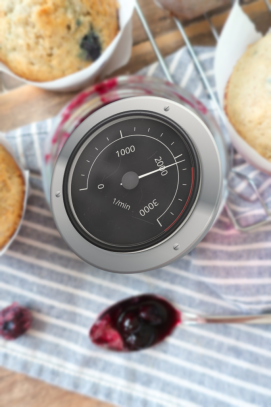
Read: value=2100 unit=rpm
